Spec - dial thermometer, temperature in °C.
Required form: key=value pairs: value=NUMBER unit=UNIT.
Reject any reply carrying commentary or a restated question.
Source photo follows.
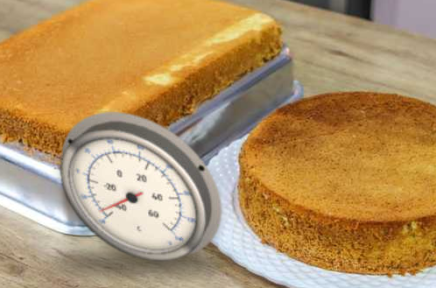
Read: value=-36 unit=°C
